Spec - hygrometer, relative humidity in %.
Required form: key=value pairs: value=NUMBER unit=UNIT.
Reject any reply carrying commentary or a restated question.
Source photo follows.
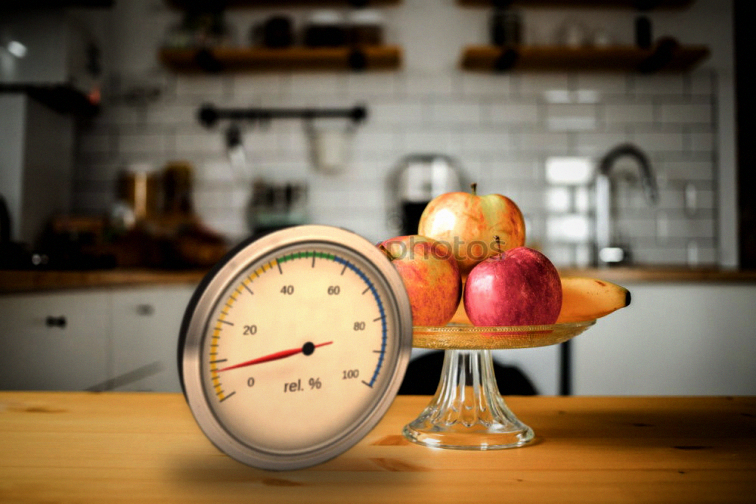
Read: value=8 unit=%
